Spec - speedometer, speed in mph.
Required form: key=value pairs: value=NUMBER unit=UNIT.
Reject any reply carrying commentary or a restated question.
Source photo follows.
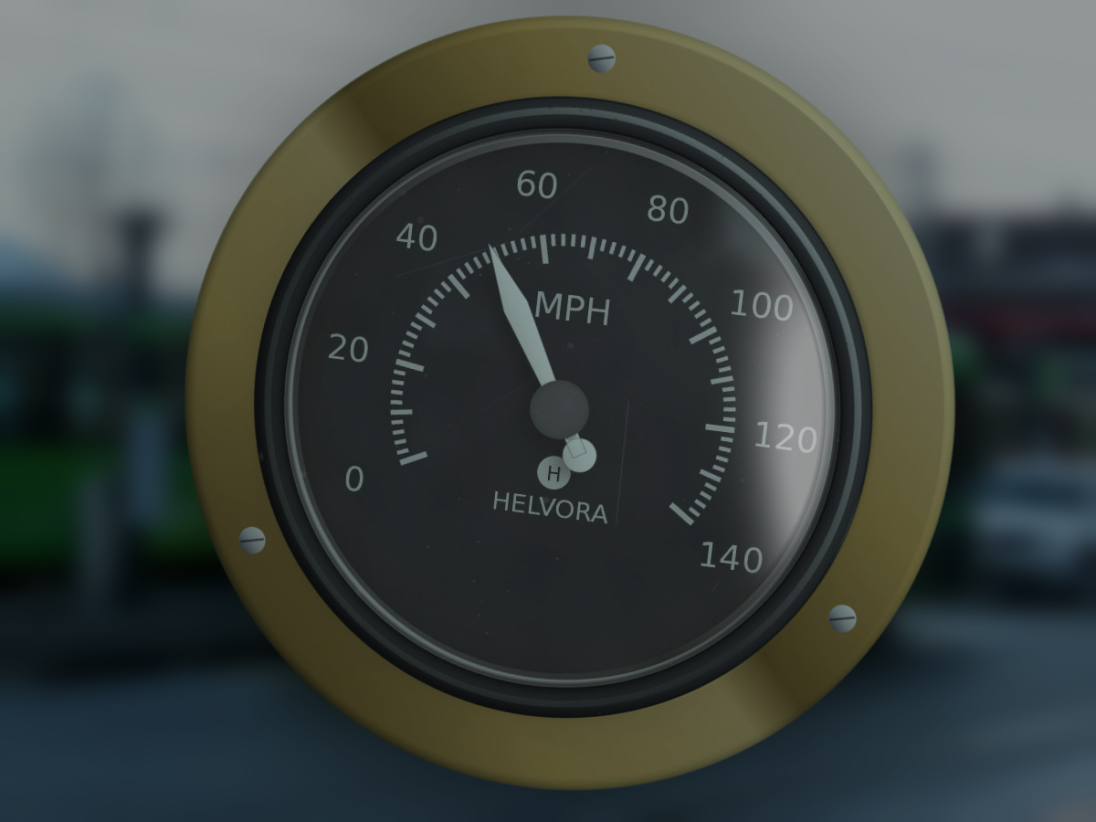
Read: value=50 unit=mph
